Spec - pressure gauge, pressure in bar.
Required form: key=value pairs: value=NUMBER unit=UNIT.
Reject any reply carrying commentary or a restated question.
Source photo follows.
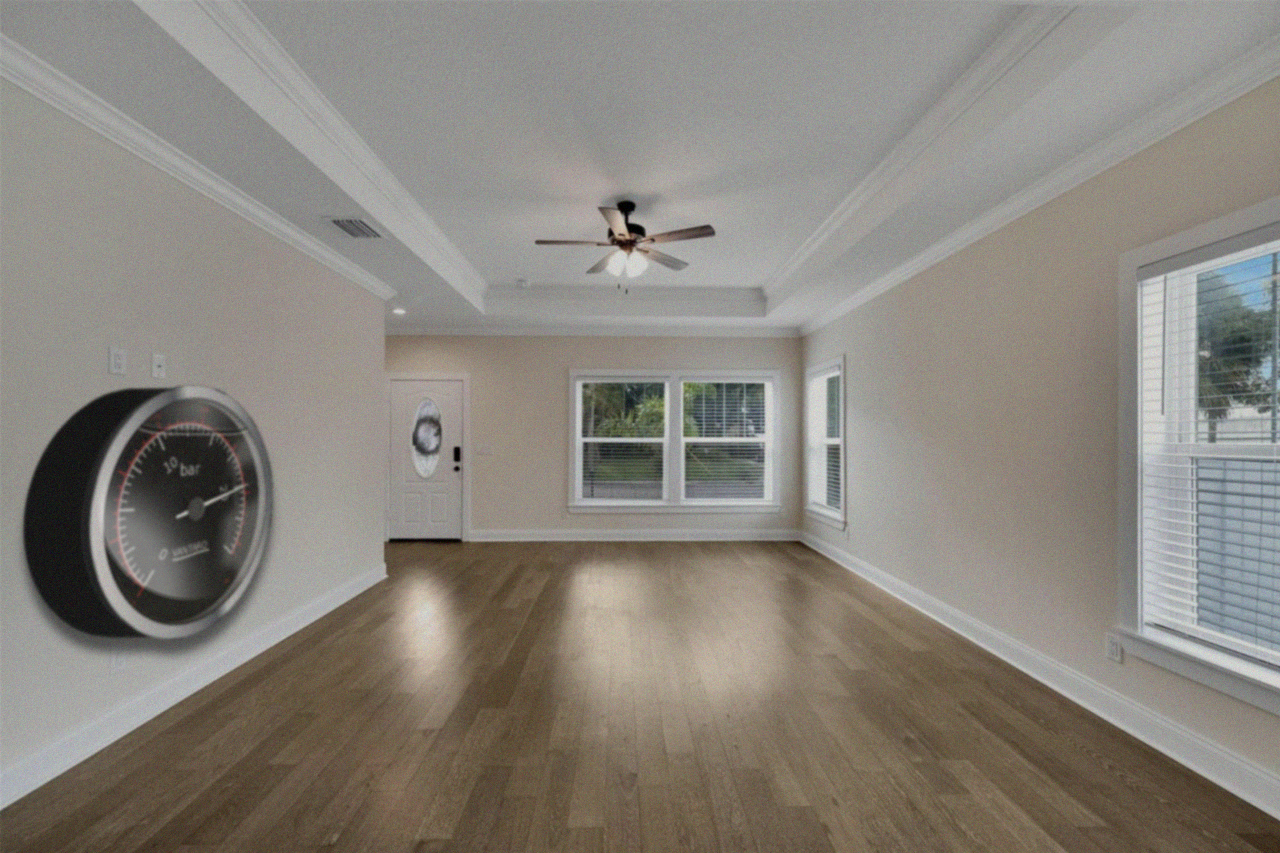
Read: value=20 unit=bar
